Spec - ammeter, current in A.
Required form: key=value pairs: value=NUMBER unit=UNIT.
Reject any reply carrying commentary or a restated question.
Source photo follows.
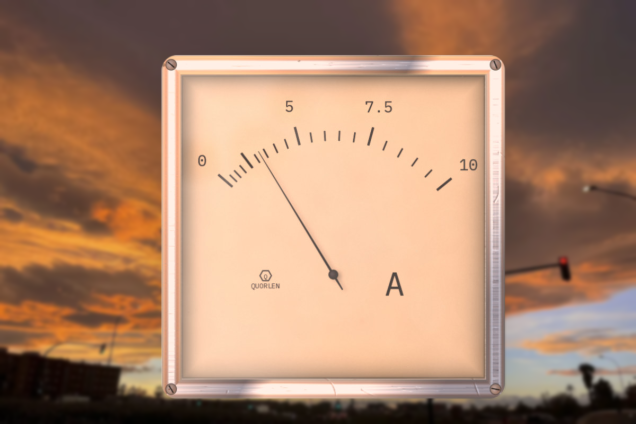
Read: value=3.25 unit=A
